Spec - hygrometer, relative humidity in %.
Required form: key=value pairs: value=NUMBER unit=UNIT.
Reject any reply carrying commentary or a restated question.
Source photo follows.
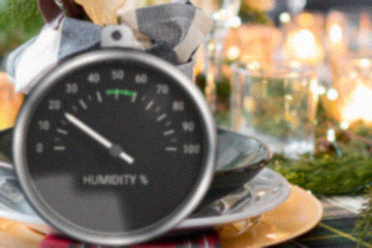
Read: value=20 unit=%
